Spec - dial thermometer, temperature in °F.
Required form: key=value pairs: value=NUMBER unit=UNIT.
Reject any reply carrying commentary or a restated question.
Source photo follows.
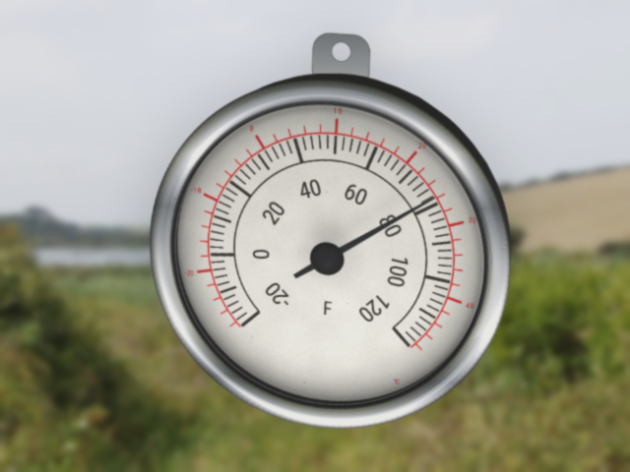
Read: value=78 unit=°F
